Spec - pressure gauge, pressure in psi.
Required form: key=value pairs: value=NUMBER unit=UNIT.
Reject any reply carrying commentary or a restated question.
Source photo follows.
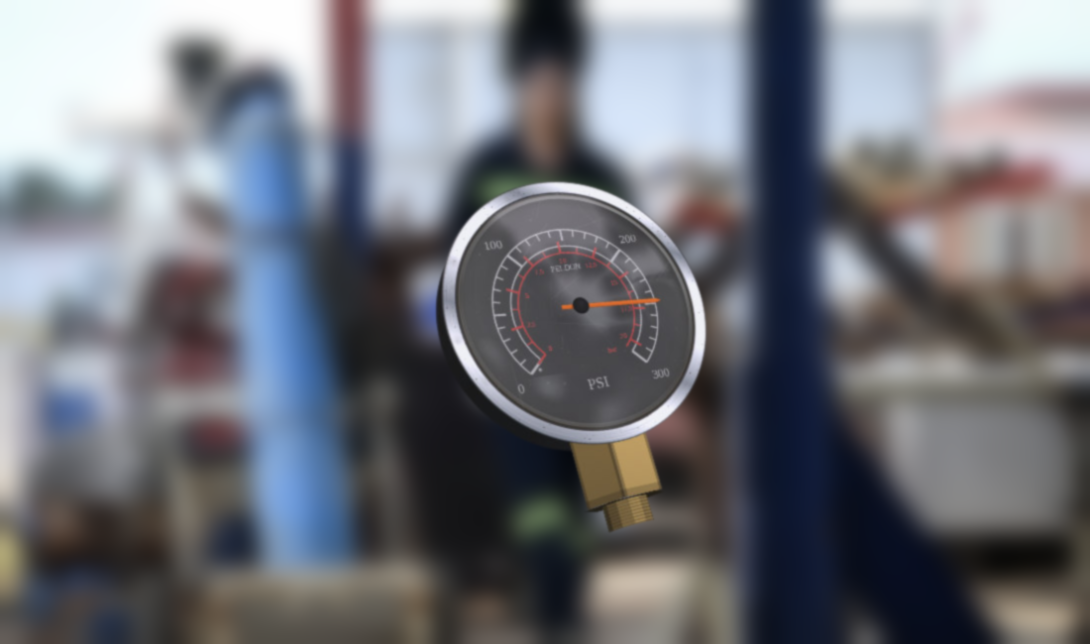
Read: value=250 unit=psi
